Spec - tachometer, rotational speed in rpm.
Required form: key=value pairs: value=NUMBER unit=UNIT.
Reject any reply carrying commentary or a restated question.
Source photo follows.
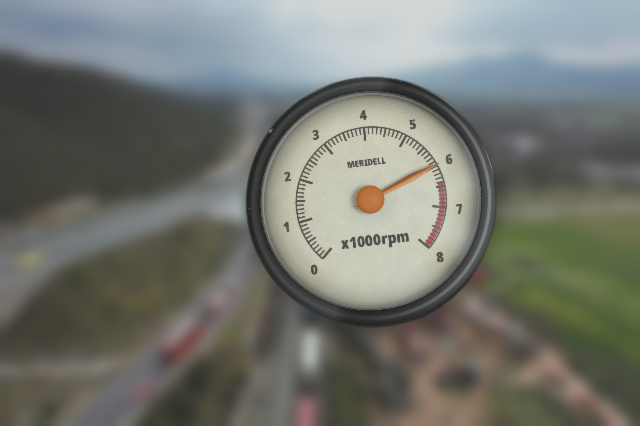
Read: value=6000 unit=rpm
